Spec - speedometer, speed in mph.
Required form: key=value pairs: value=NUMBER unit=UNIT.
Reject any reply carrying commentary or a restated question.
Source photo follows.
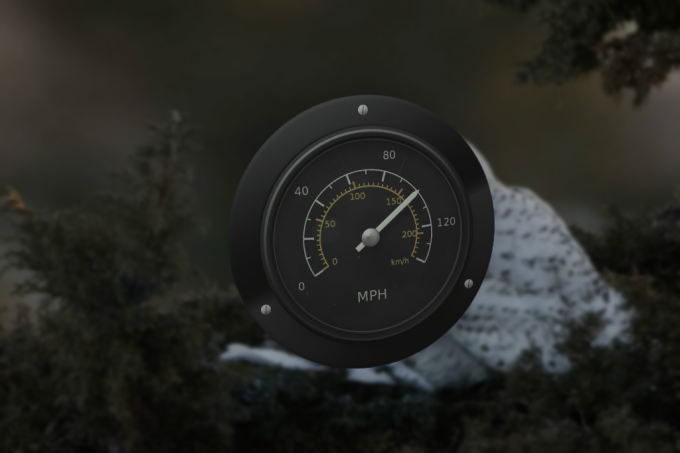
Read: value=100 unit=mph
